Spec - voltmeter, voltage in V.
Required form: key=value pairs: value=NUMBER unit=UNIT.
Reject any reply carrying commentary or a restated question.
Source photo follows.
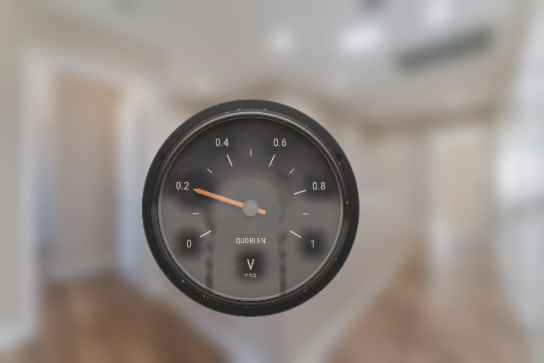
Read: value=0.2 unit=V
